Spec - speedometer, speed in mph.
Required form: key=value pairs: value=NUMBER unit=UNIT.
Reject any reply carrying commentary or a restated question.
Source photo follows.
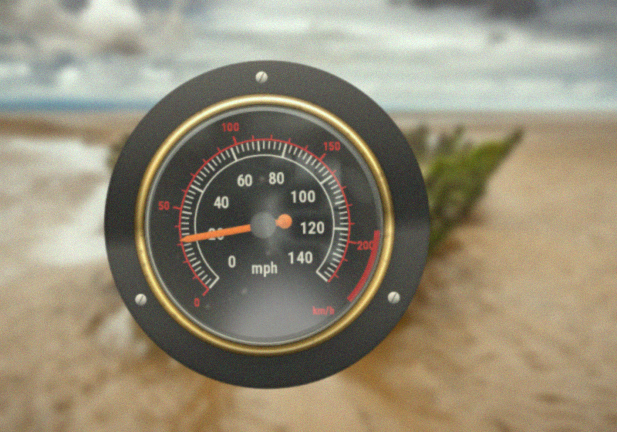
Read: value=20 unit=mph
